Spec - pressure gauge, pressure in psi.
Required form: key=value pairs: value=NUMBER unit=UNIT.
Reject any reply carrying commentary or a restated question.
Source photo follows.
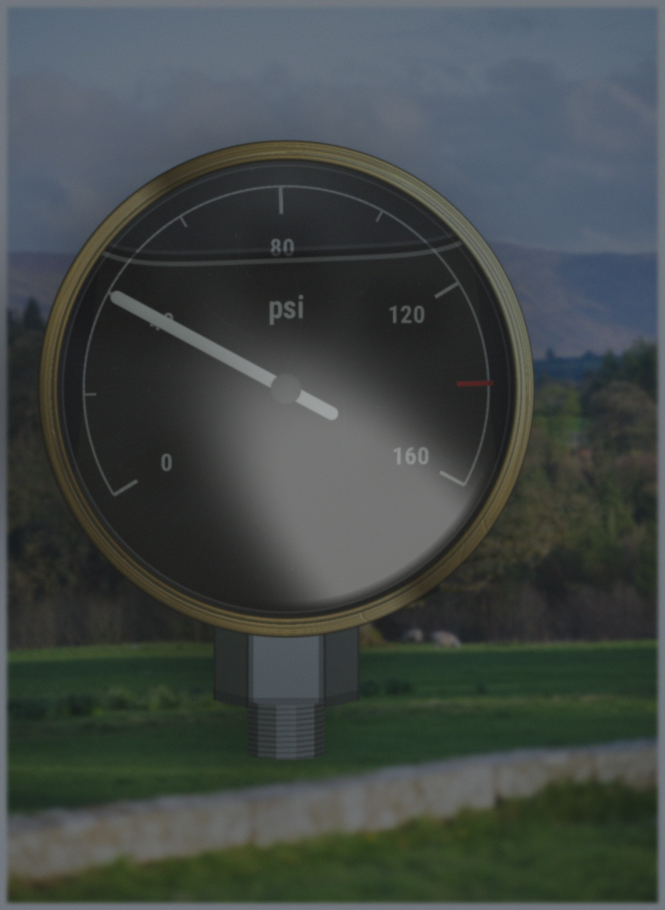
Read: value=40 unit=psi
